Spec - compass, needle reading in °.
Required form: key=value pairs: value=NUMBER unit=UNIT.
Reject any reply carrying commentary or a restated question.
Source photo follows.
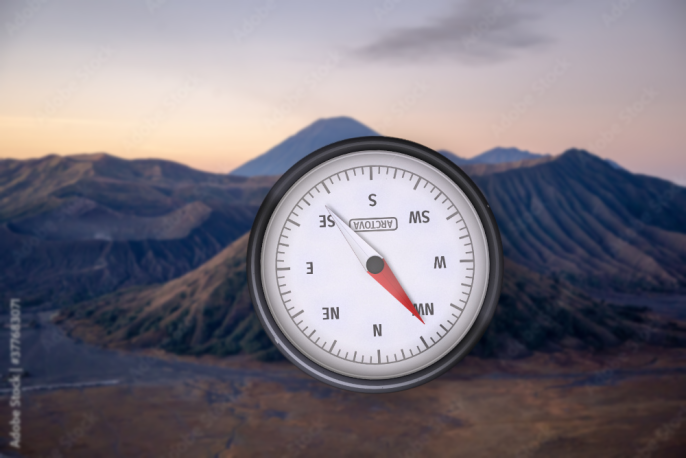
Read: value=322.5 unit=°
